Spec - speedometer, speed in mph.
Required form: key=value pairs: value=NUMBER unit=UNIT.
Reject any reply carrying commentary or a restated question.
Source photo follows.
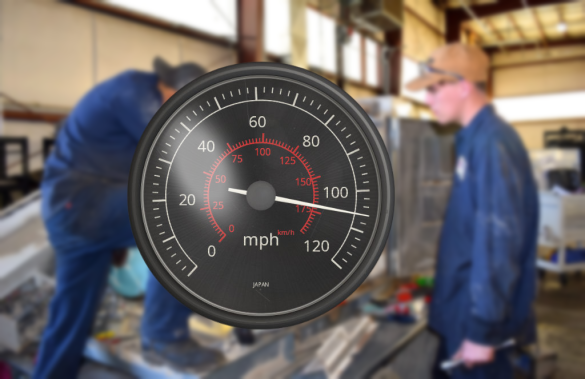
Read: value=106 unit=mph
